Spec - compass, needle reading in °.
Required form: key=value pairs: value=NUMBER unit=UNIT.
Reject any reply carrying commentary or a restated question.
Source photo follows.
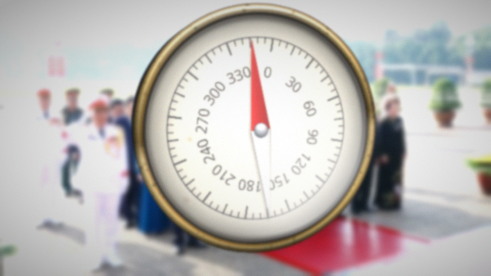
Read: value=345 unit=°
